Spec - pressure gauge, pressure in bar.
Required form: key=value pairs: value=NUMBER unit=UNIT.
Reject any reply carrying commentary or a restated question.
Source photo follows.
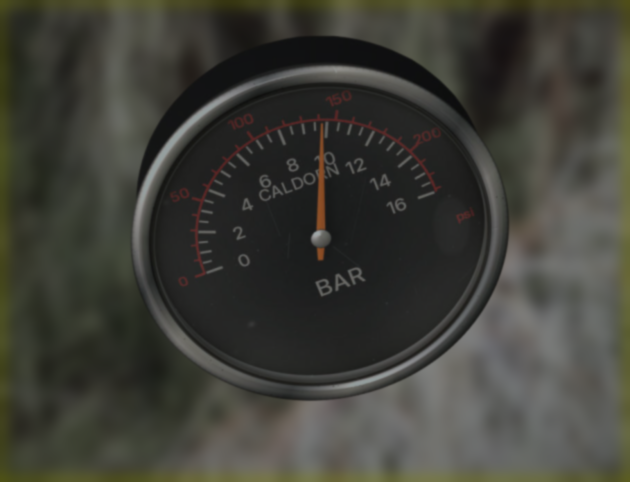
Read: value=9.75 unit=bar
